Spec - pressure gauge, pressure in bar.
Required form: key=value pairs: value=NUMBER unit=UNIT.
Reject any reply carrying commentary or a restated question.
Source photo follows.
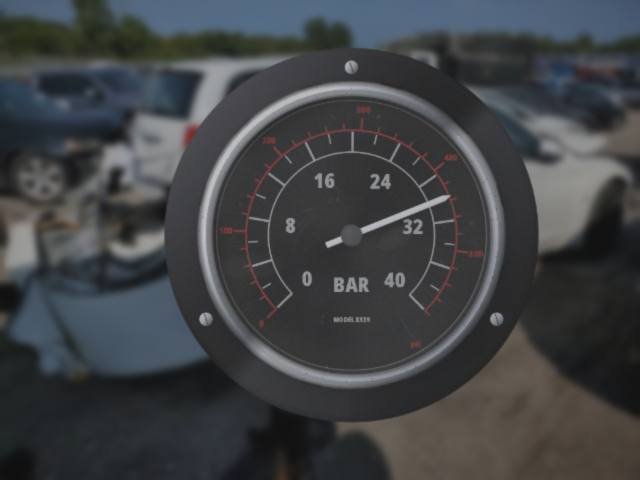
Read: value=30 unit=bar
